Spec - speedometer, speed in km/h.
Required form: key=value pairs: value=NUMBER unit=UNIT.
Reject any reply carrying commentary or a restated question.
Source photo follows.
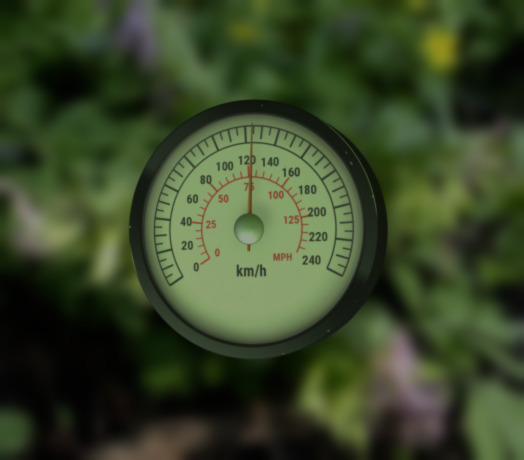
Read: value=125 unit=km/h
